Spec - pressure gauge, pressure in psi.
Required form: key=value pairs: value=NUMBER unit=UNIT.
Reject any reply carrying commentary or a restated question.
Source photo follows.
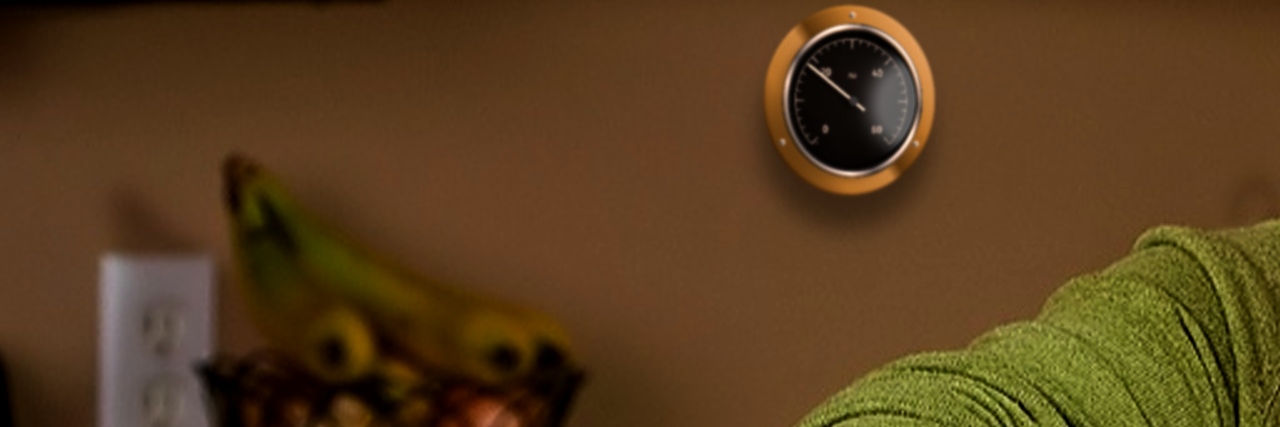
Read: value=18 unit=psi
